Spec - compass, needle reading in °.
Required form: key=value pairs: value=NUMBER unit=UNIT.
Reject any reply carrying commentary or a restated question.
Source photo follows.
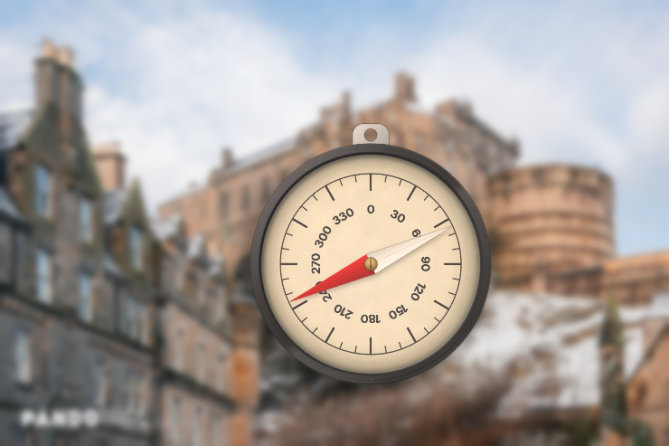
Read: value=245 unit=°
